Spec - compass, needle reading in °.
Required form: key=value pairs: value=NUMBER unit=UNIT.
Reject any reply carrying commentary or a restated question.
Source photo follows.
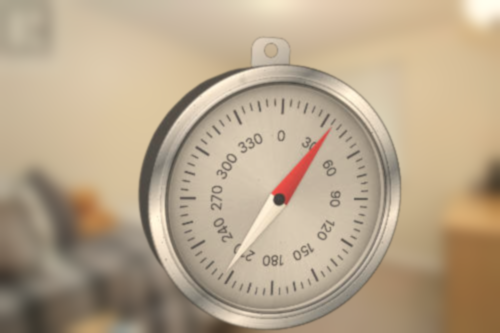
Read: value=35 unit=°
